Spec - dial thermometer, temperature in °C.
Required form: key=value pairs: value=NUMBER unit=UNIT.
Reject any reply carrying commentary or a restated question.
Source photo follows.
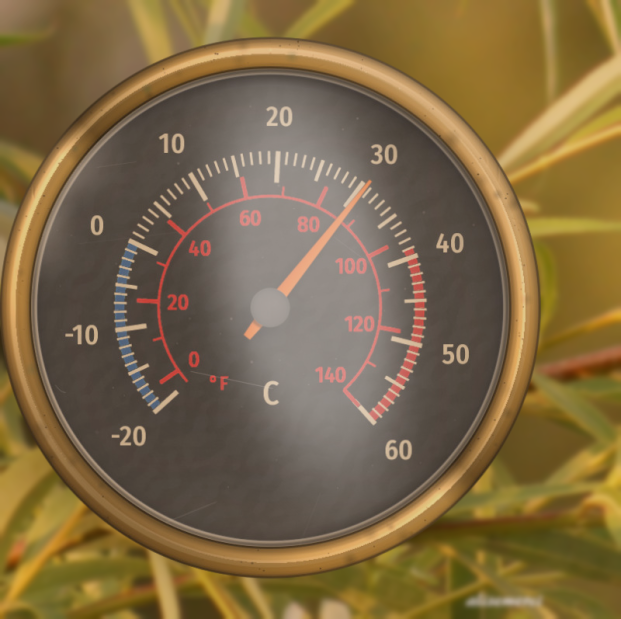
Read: value=30.5 unit=°C
